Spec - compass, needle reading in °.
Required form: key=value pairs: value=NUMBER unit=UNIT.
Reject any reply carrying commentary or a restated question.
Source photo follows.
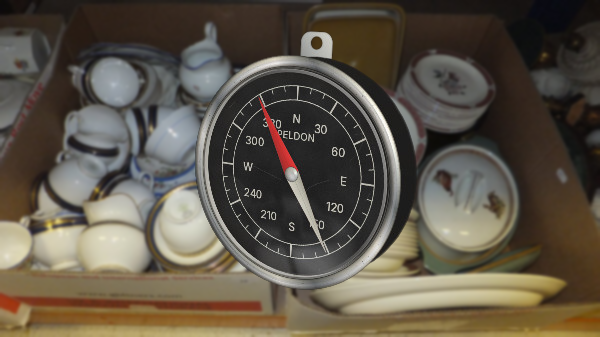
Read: value=330 unit=°
